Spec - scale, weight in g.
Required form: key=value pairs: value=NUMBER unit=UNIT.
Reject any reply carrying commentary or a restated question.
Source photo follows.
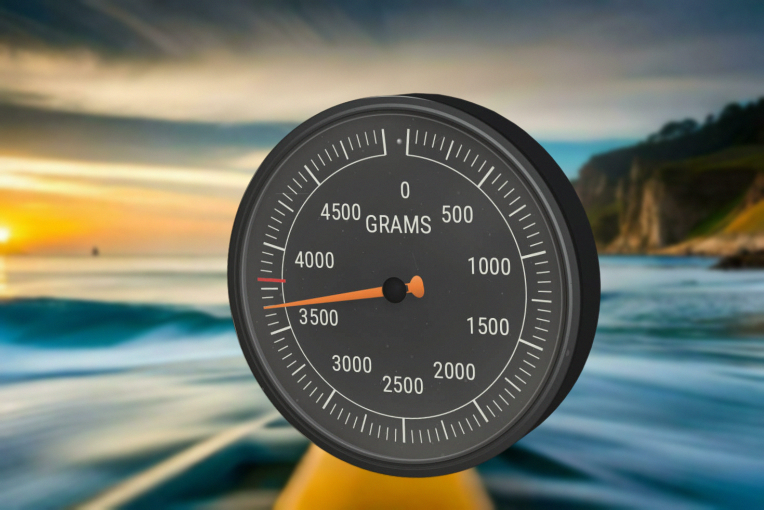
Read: value=3650 unit=g
